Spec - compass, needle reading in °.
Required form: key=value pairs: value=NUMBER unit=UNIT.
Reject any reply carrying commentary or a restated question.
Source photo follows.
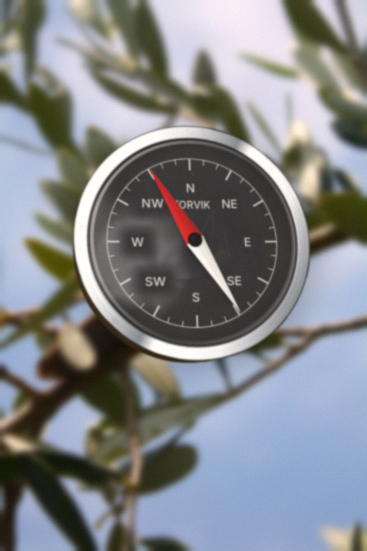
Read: value=330 unit=°
